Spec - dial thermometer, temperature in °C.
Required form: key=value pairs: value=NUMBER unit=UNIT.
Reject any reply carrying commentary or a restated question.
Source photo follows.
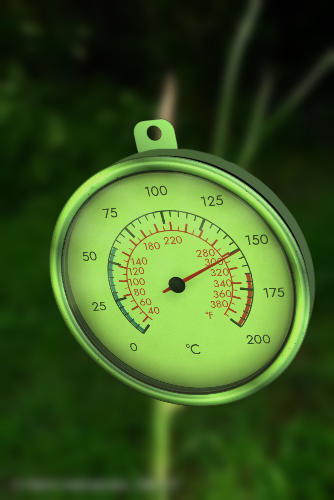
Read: value=150 unit=°C
